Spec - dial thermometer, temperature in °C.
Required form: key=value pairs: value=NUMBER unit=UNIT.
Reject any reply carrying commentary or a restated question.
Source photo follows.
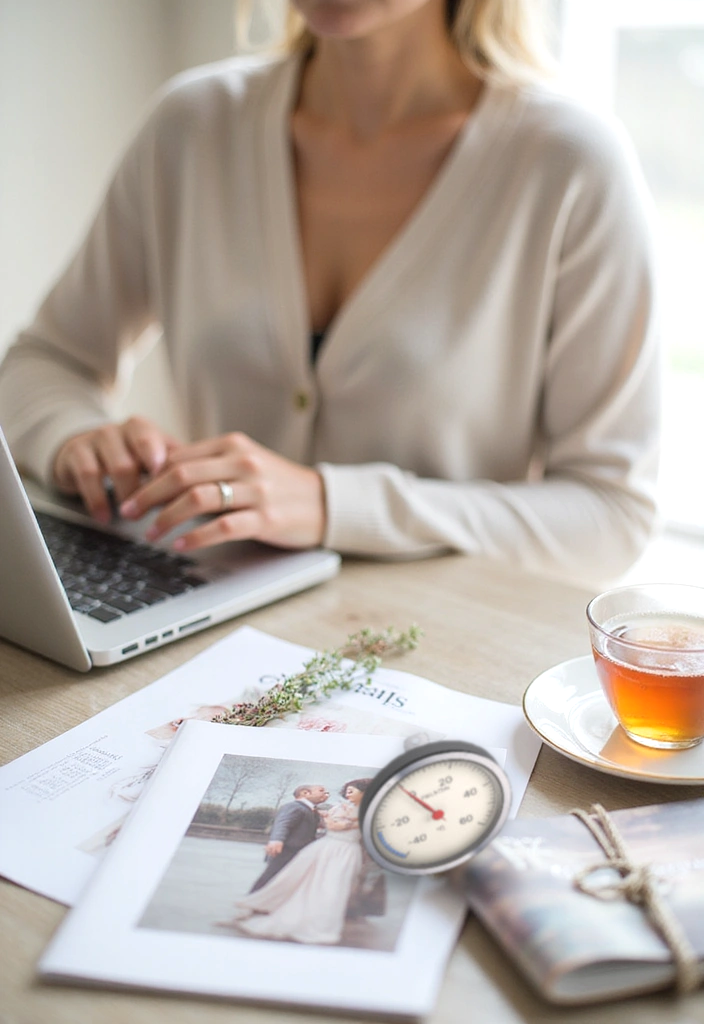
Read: value=0 unit=°C
